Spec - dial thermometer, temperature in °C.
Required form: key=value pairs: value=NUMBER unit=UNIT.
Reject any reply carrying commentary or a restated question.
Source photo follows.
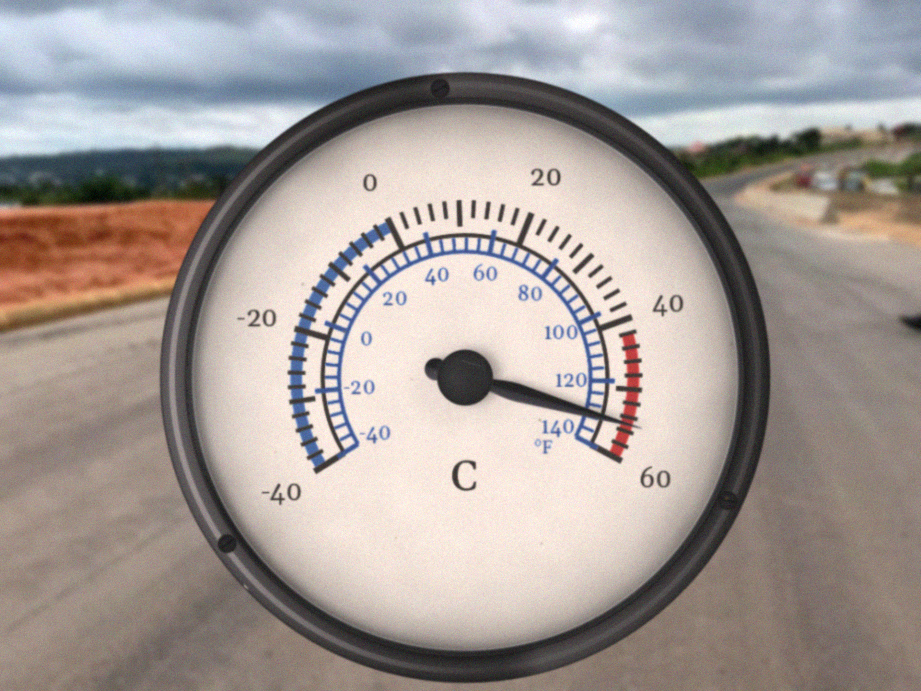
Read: value=55 unit=°C
